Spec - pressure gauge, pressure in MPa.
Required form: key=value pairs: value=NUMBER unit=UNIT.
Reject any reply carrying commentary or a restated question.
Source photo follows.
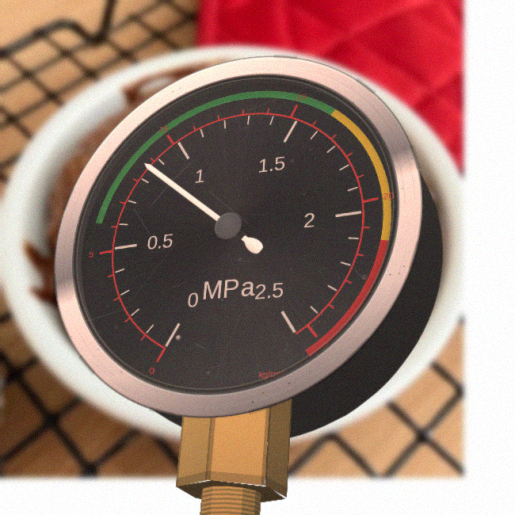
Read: value=0.85 unit=MPa
